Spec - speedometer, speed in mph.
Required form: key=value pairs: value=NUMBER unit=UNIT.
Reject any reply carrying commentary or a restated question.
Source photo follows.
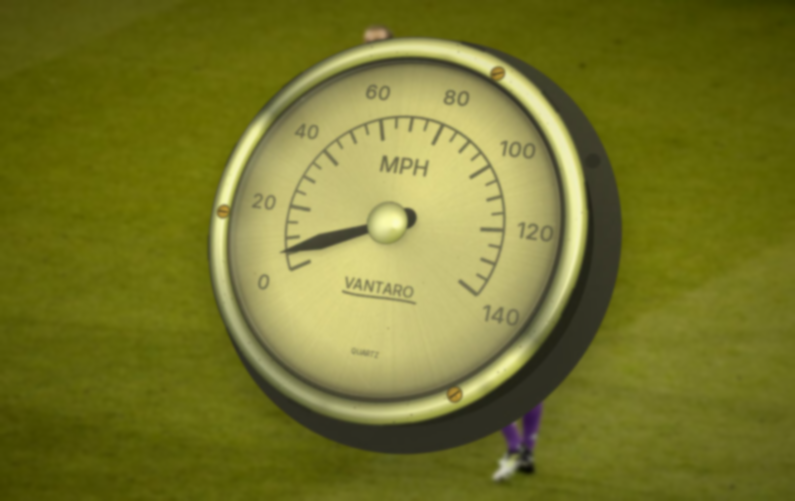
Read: value=5 unit=mph
